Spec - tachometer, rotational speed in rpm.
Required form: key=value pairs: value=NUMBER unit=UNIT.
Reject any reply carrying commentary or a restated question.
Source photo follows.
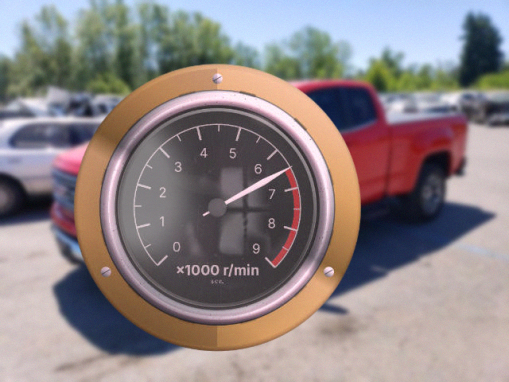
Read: value=6500 unit=rpm
